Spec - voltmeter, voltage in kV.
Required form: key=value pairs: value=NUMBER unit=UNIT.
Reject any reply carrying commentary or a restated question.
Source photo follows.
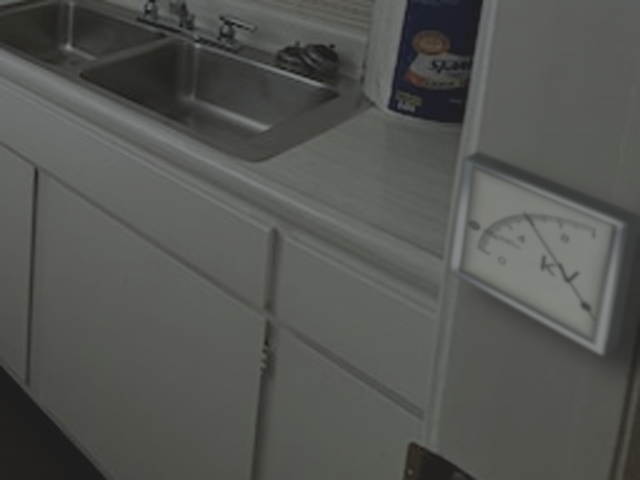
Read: value=6 unit=kV
